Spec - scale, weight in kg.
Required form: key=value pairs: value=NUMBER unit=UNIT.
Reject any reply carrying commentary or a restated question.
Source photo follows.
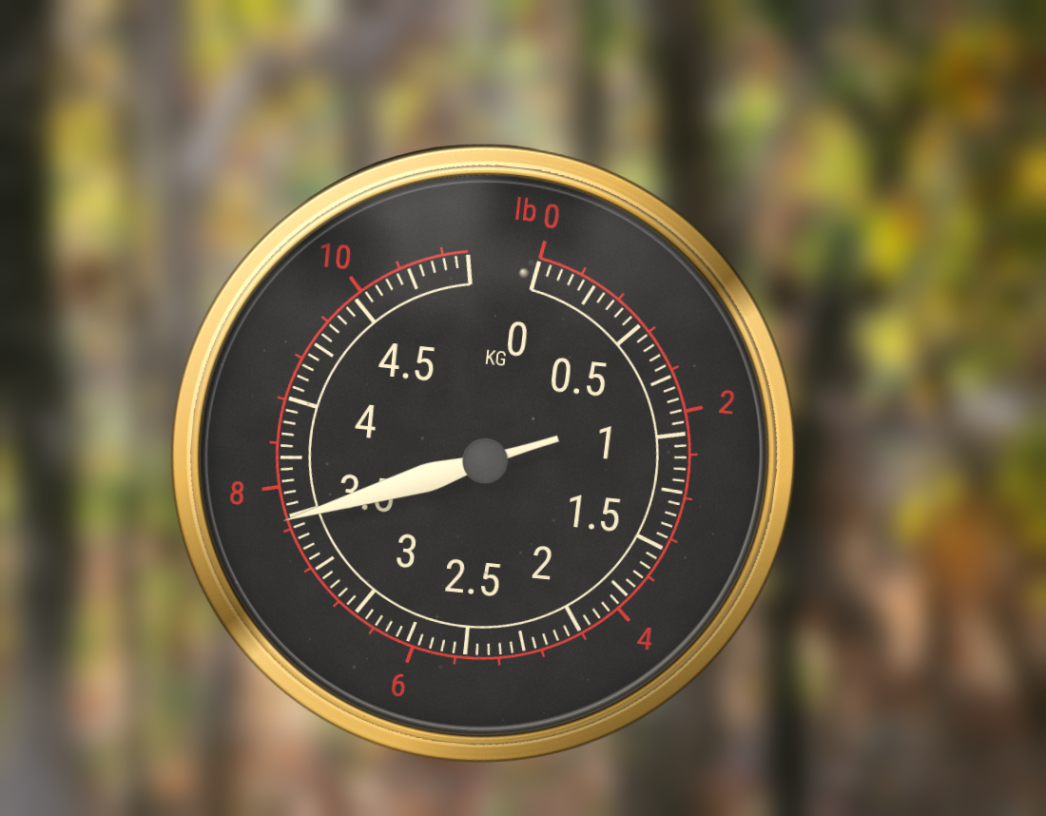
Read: value=3.5 unit=kg
